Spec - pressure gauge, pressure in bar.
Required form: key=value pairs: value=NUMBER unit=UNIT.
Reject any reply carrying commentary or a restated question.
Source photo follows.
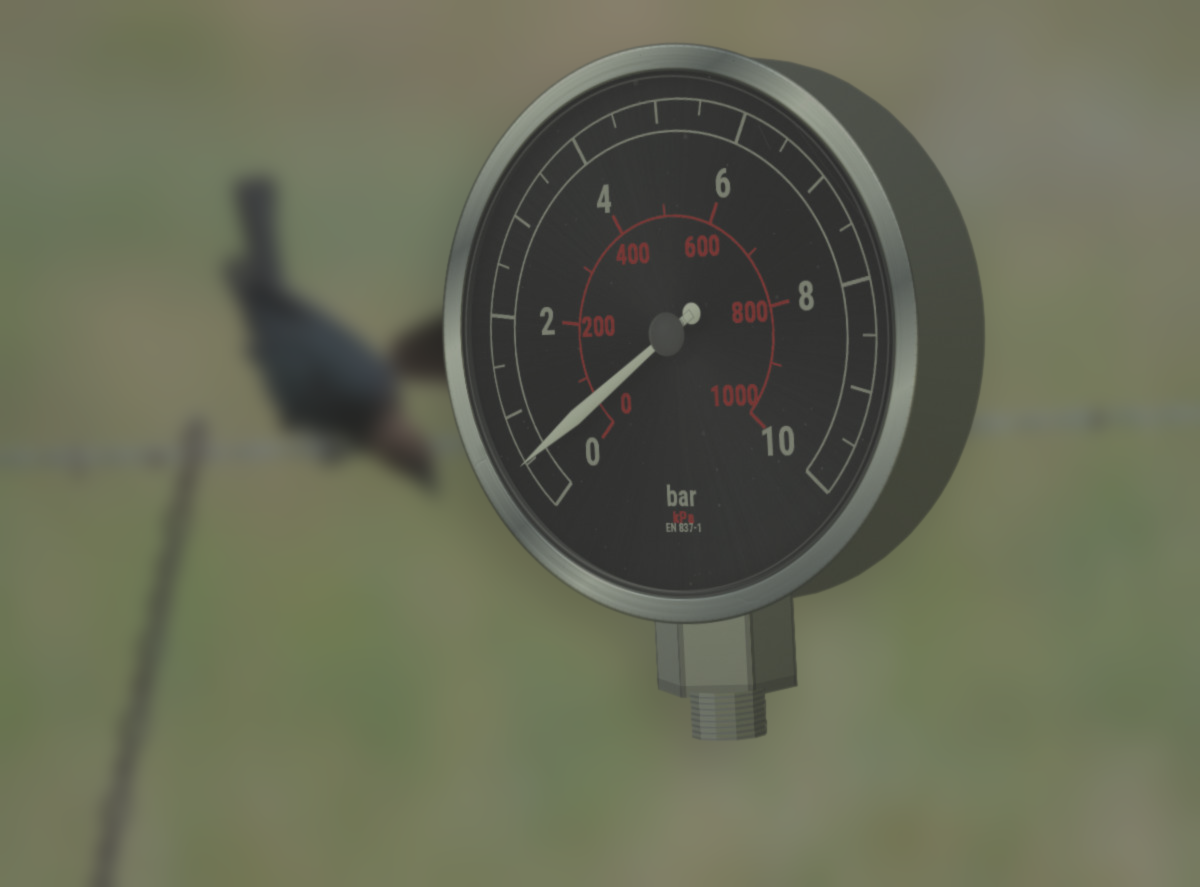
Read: value=0.5 unit=bar
